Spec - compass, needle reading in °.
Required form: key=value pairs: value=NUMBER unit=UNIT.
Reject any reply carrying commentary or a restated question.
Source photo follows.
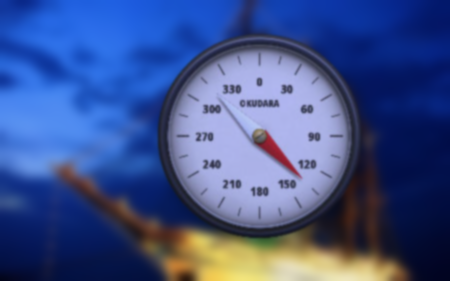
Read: value=135 unit=°
